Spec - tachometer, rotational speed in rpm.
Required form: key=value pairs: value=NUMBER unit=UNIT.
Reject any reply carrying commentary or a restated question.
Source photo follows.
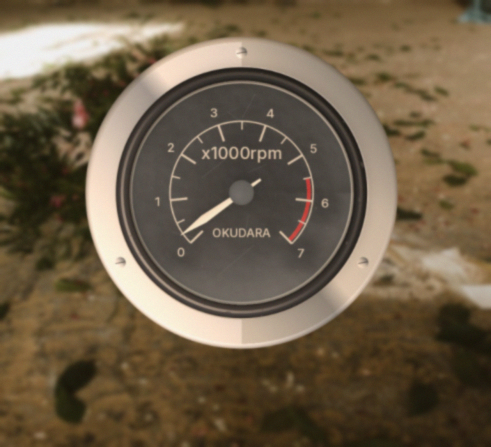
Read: value=250 unit=rpm
